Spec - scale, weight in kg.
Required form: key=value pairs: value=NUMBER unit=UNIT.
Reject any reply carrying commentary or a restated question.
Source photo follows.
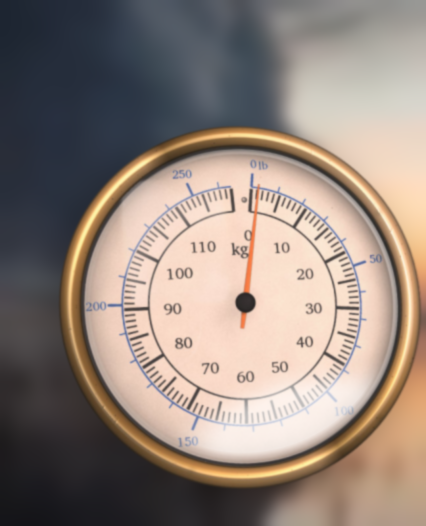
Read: value=1 unit=kg
